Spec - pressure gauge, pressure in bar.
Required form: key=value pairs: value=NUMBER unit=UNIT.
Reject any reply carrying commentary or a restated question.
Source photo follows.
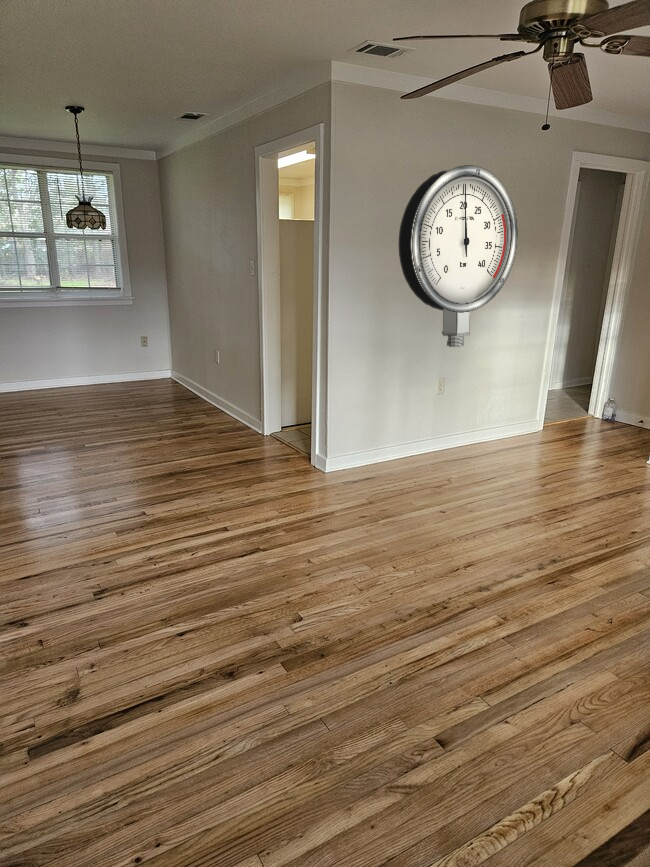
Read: value=20 unit=bar
